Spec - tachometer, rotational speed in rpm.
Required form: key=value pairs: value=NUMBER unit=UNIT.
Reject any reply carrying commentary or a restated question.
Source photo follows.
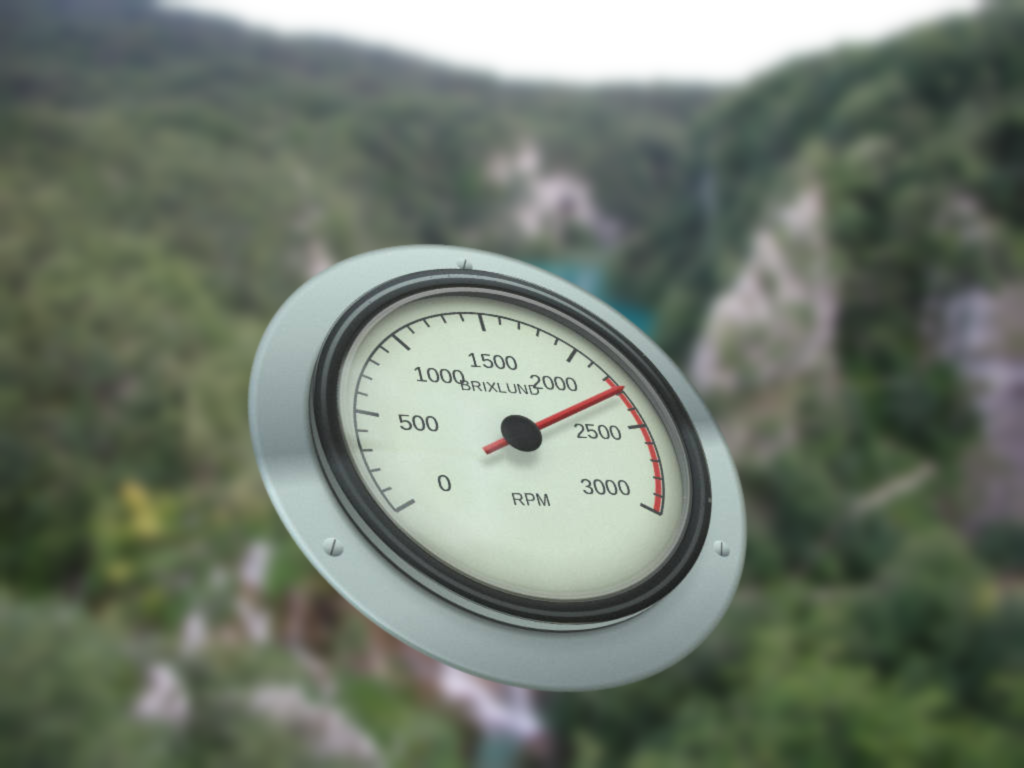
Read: value=2300 unit=rpm
